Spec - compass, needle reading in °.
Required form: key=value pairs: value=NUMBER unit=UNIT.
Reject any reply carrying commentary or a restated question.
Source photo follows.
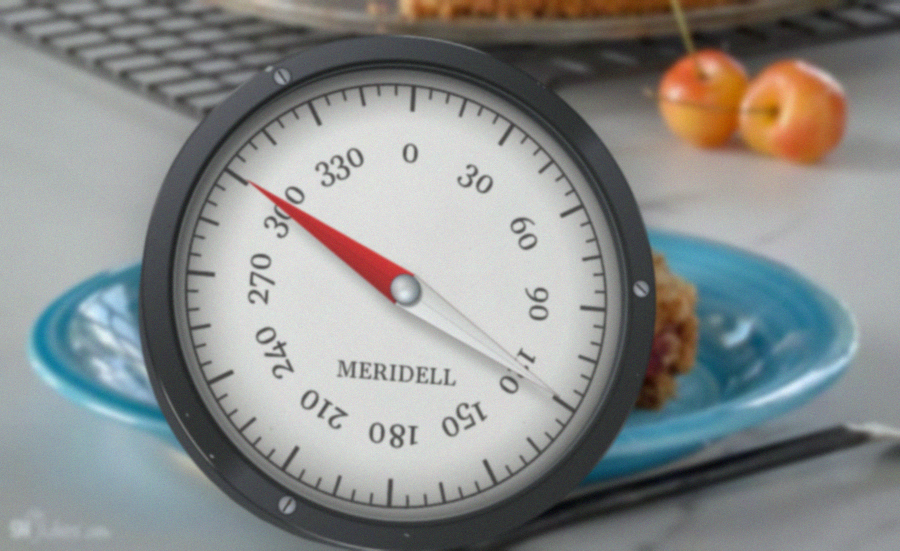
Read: value=300 unit=°
